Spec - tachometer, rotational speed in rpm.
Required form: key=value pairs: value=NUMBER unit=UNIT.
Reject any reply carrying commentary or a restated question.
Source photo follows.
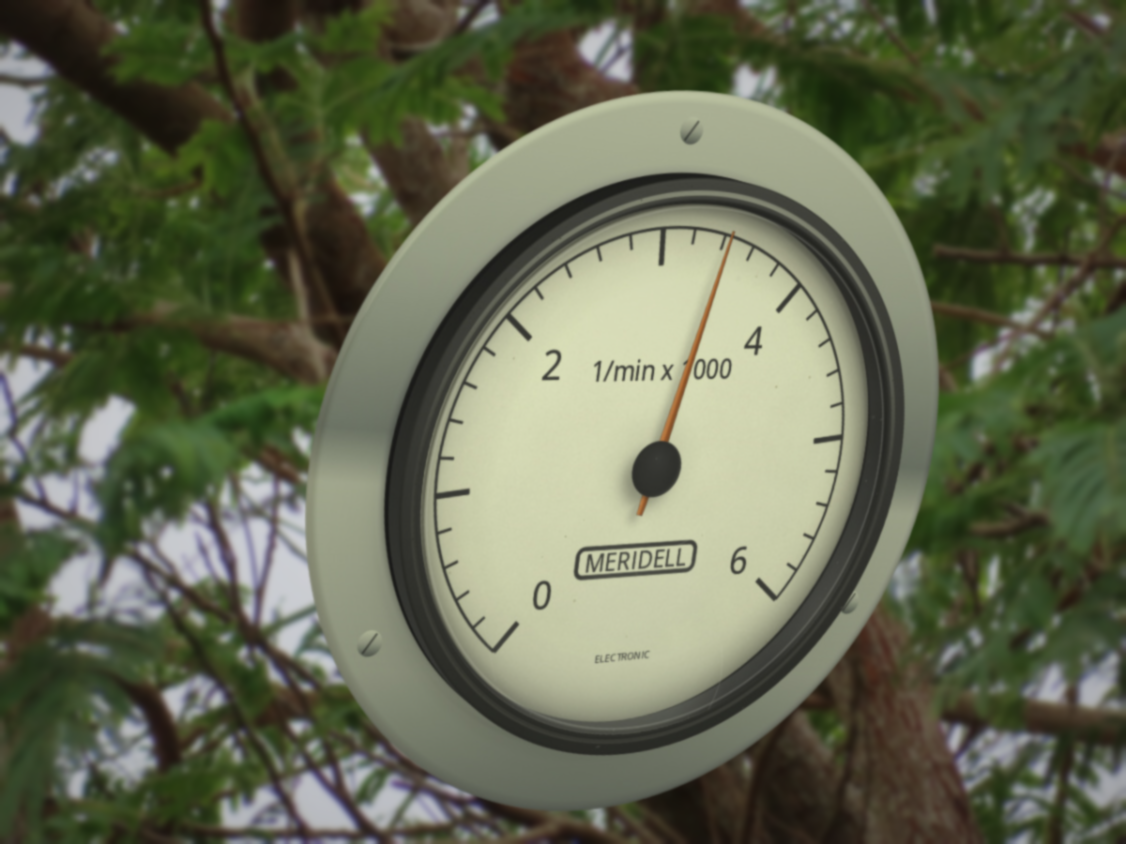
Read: value=3400 unit=rpm
